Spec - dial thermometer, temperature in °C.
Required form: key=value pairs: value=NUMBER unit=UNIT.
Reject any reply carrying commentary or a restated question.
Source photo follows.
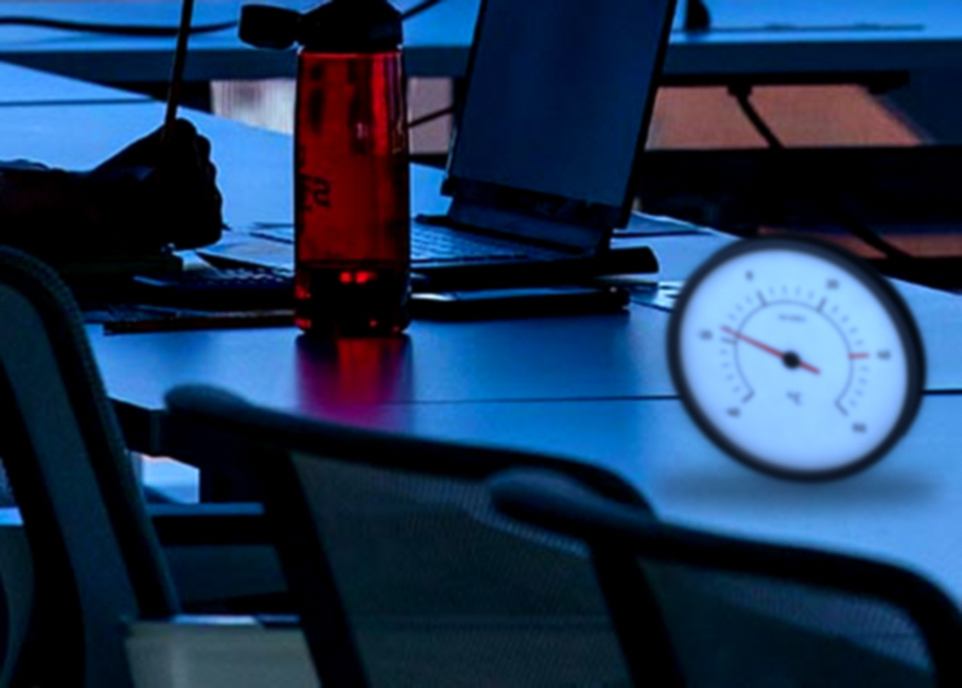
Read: value=-16 unit=°C
